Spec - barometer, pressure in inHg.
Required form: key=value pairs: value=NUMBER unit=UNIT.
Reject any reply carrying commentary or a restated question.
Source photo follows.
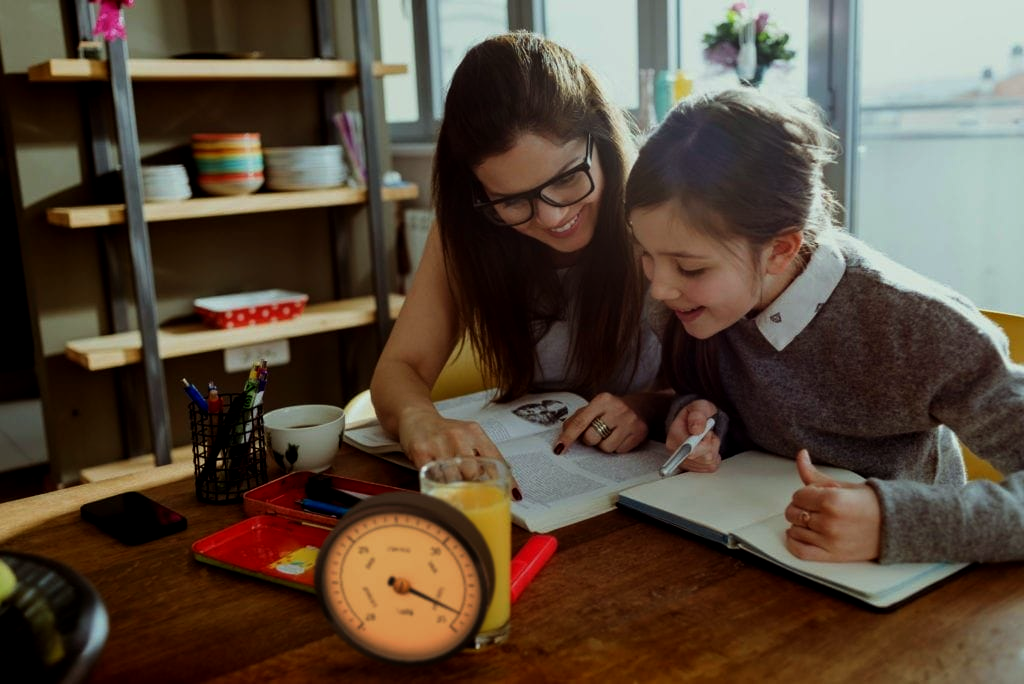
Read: value=30.8 unit=inHg
